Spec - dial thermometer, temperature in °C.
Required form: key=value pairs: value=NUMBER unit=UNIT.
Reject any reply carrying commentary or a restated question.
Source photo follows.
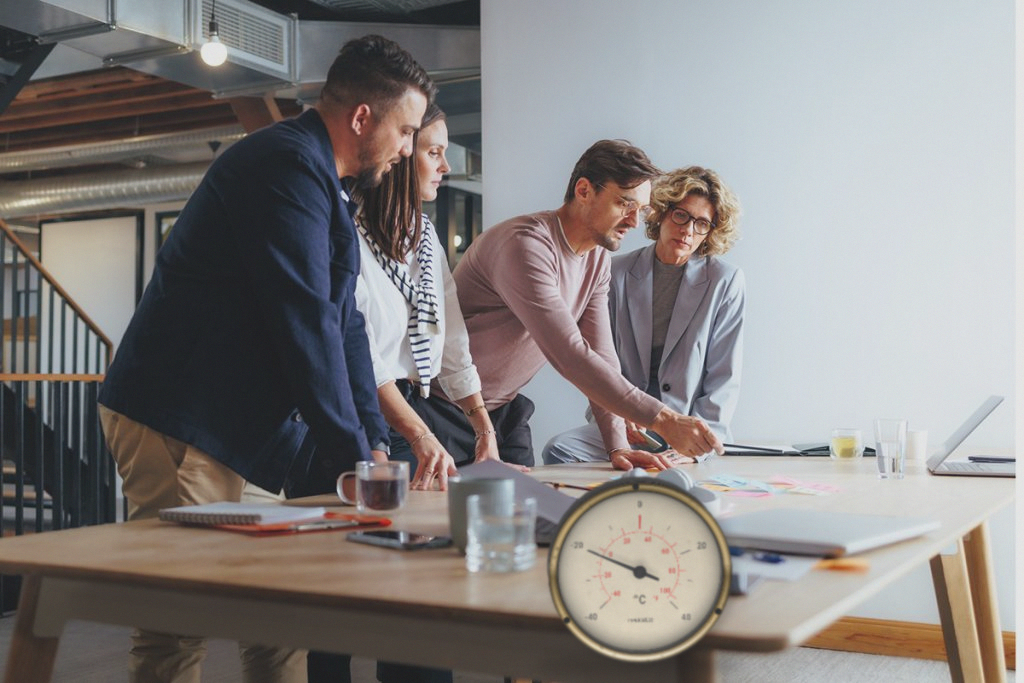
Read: value=-20 unit=°C
